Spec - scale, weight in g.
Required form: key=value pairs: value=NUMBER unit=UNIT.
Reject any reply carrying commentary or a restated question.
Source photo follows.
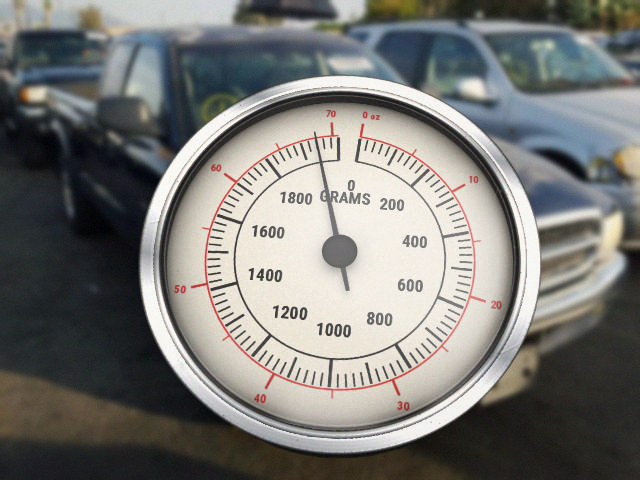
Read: value=1940 unit=g
